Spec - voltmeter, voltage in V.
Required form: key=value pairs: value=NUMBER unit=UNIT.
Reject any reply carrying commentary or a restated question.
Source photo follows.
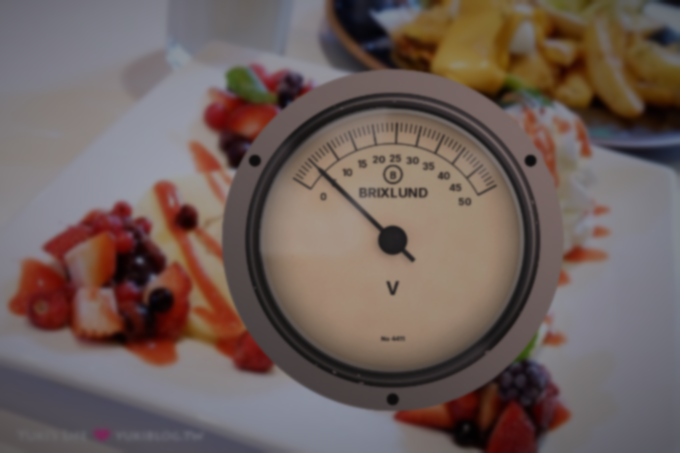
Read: value=5 unit=V
